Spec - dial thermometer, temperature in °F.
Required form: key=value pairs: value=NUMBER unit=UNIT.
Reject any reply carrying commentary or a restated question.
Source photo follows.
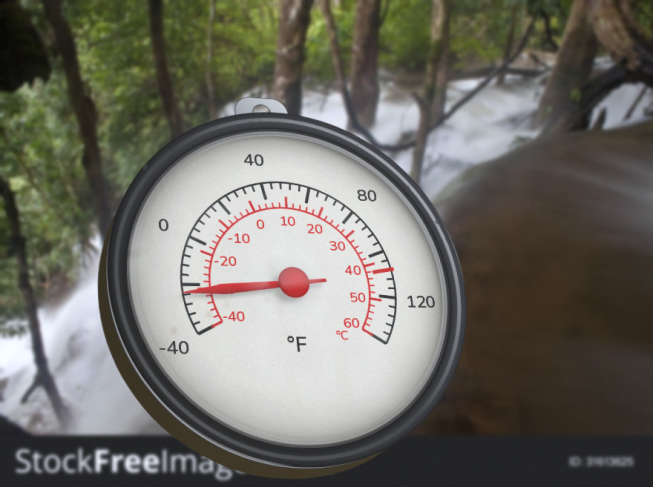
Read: value=-24 unit=°F
